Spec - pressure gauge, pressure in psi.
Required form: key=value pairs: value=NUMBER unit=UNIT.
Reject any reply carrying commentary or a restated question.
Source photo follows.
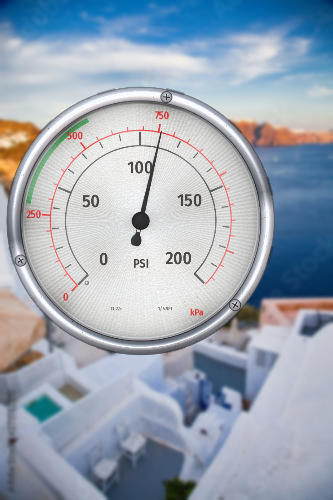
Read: value=110 unit=psi
